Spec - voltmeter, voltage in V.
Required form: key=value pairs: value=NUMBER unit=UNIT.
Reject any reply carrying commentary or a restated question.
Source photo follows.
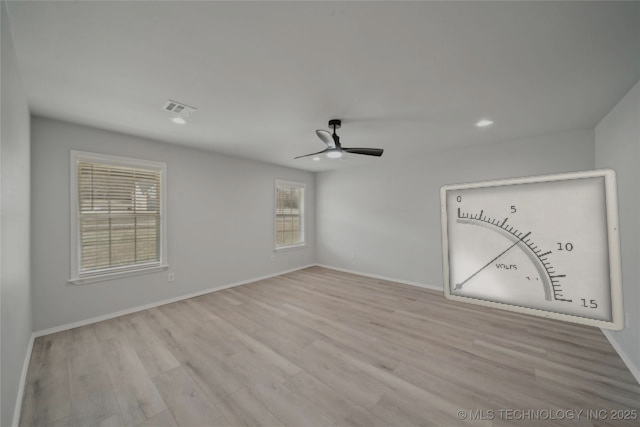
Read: value=7.5 unit=V
